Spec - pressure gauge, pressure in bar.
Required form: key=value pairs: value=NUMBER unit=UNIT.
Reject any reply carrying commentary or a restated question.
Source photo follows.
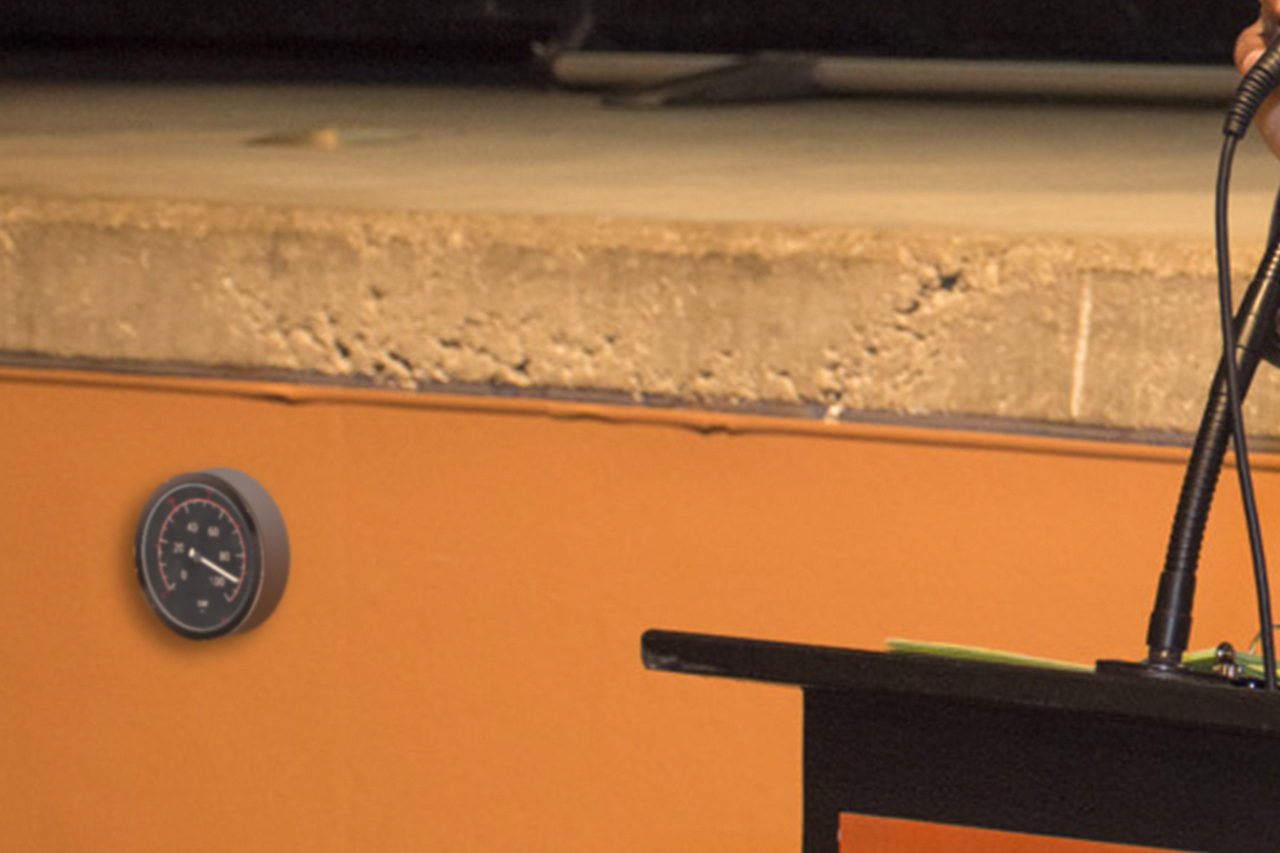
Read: value=90 unit=bar
